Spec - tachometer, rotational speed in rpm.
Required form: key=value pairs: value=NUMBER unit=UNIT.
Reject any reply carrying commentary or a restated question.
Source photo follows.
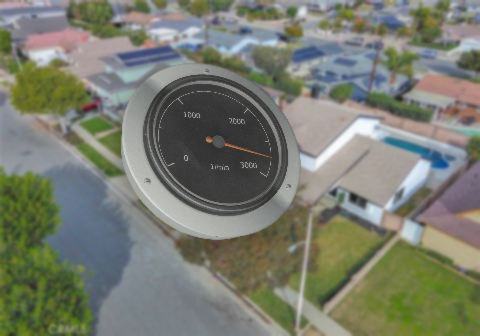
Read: value=2750 unit=rpm
